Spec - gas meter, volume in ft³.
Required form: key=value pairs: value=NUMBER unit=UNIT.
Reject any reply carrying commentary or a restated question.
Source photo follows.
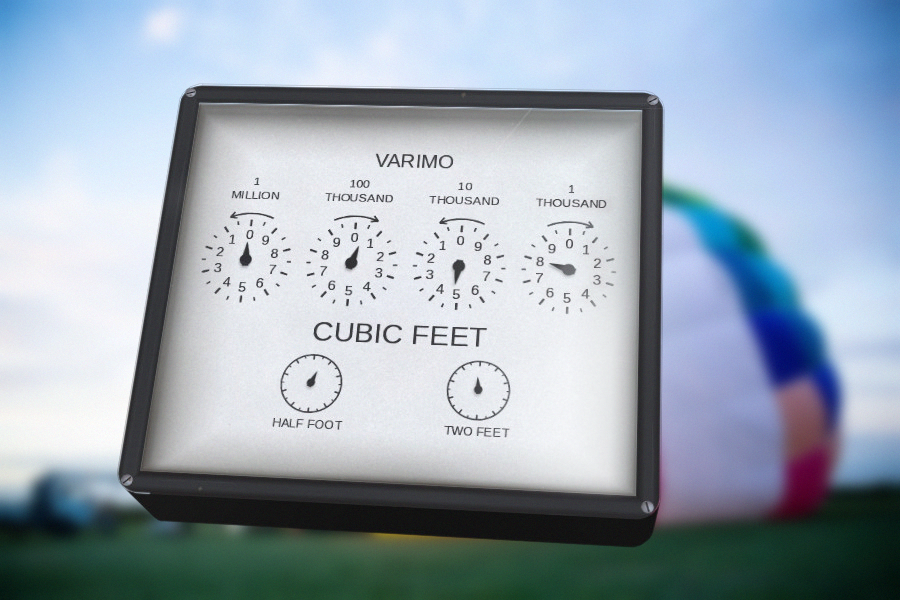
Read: value=4800 unit=ft³
